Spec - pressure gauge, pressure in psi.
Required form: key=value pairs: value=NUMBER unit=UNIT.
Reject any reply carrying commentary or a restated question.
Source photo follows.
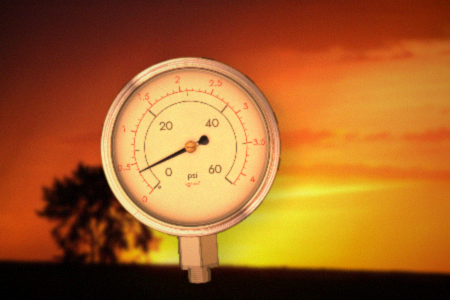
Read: value=5 unit=psi
